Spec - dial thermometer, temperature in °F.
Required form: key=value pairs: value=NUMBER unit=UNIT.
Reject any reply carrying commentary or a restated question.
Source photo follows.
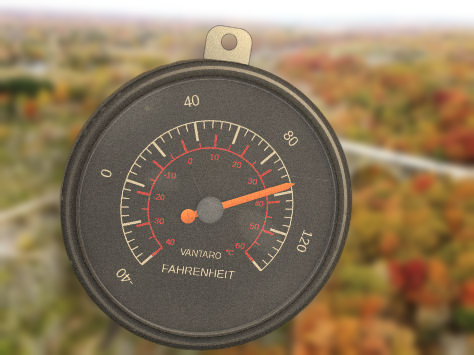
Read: value=96 unit=°F
